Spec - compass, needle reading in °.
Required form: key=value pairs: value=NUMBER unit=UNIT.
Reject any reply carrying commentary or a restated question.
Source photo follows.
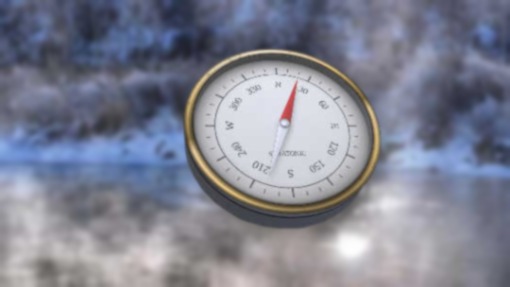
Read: value=20 unit=°
